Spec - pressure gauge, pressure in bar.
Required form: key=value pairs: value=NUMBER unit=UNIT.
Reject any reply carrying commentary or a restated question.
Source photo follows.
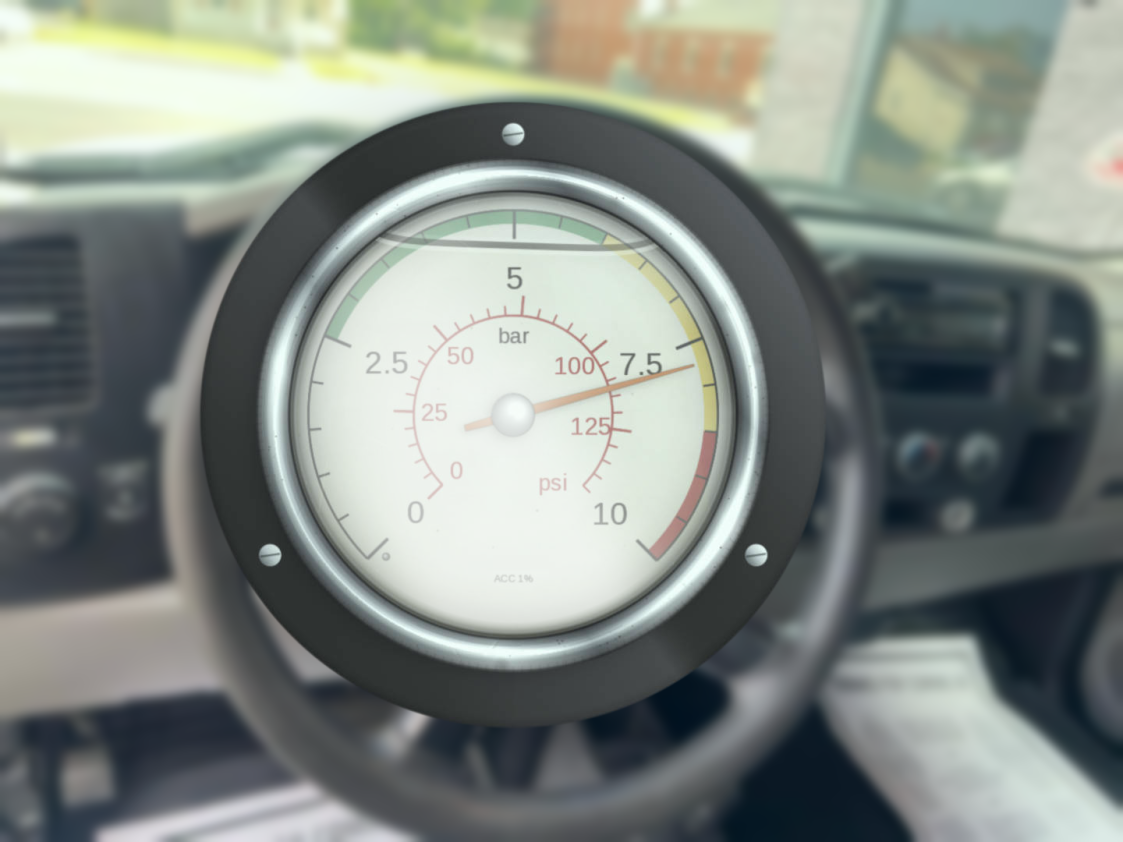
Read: value=7.75 unit=bar
